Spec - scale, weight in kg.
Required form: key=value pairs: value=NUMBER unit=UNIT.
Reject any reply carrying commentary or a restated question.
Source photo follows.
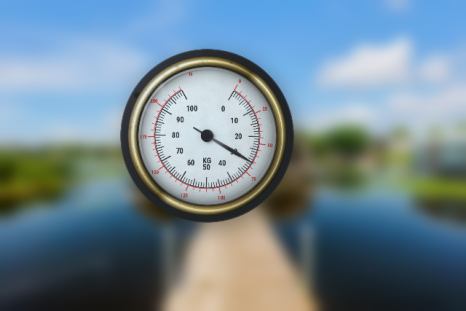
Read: value=30 unit=kg
